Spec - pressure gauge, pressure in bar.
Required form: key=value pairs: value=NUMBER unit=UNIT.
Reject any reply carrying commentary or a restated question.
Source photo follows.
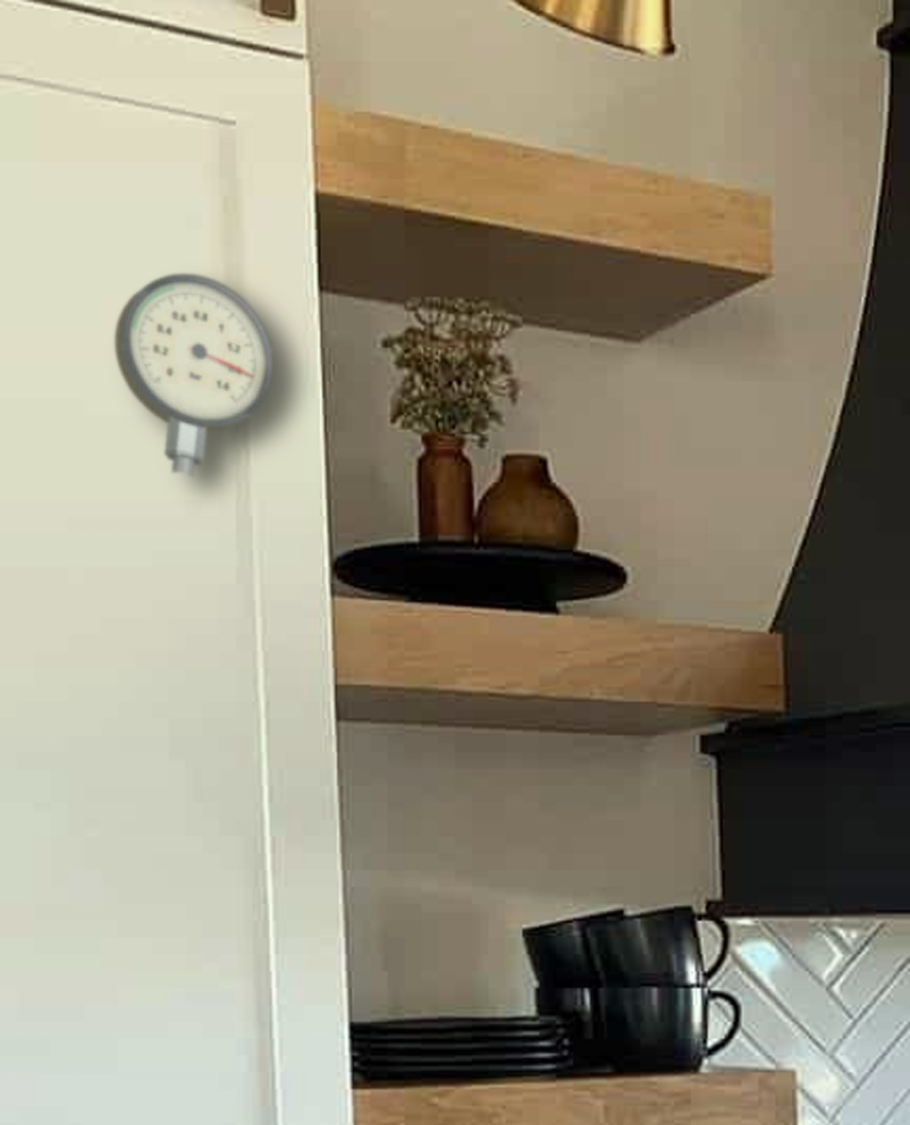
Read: value=1.4 unit=bar
